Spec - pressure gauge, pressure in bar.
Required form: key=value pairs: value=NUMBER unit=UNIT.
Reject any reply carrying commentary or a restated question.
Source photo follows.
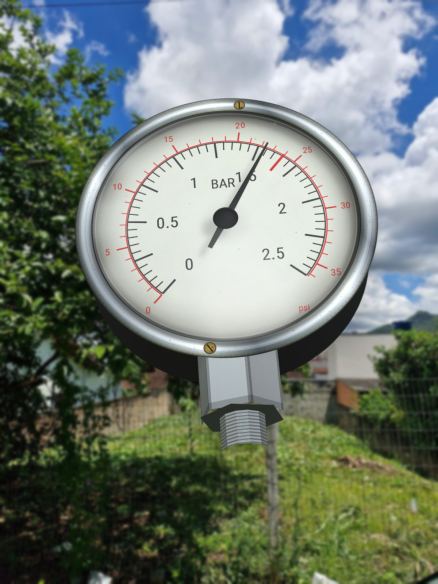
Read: value=1.55 unit=bar
